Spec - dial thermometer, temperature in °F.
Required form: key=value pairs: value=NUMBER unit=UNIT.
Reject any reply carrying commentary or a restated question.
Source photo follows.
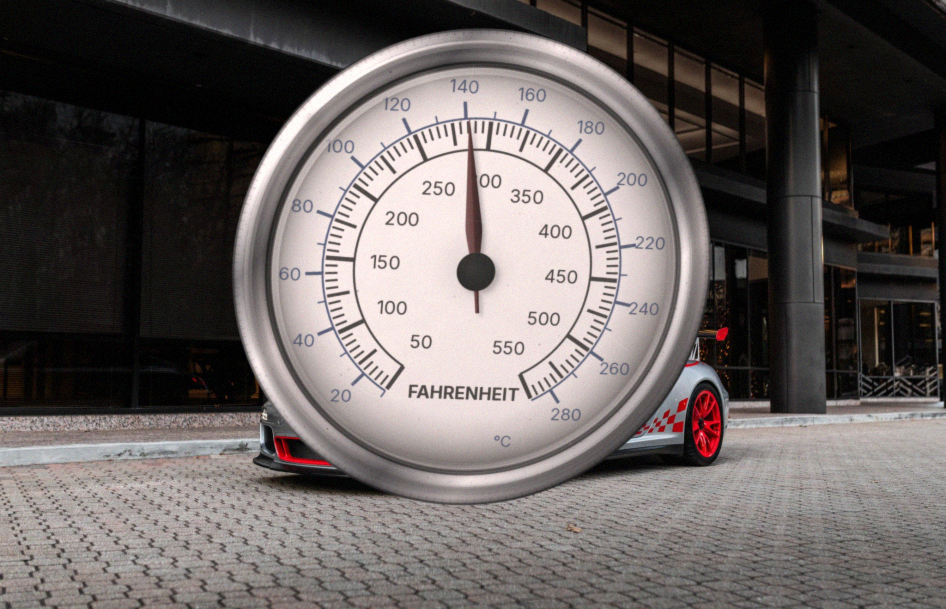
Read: value=285 unit=°F
